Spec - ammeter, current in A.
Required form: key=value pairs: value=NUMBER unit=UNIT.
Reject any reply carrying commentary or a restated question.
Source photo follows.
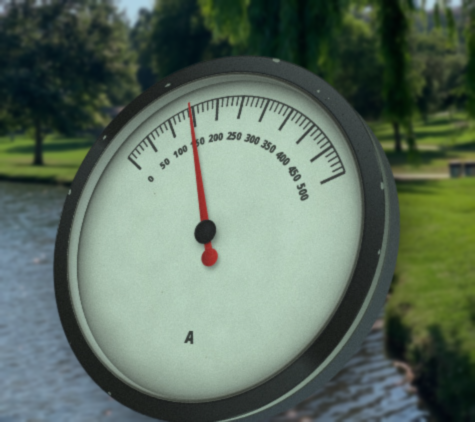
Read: value=150 unit=A
